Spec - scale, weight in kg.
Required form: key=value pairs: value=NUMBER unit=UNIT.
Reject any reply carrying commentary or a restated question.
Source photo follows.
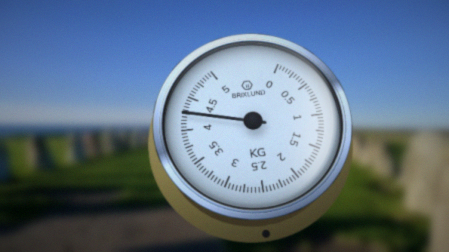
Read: value=4.25 unit=kg
